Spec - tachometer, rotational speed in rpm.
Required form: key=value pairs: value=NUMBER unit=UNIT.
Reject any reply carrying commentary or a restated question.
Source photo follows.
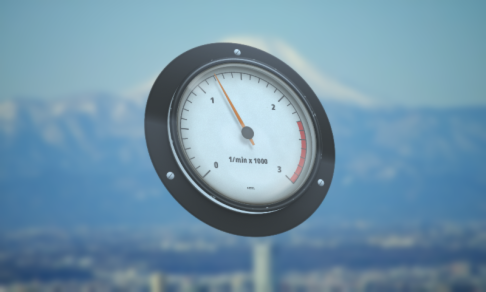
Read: value=1200 unit=rpm
